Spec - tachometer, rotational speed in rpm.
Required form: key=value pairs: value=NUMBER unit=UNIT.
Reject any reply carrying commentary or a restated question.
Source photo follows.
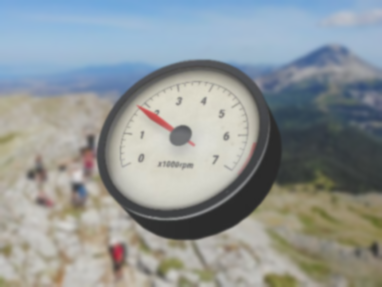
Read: value=1800 unit=rpm
